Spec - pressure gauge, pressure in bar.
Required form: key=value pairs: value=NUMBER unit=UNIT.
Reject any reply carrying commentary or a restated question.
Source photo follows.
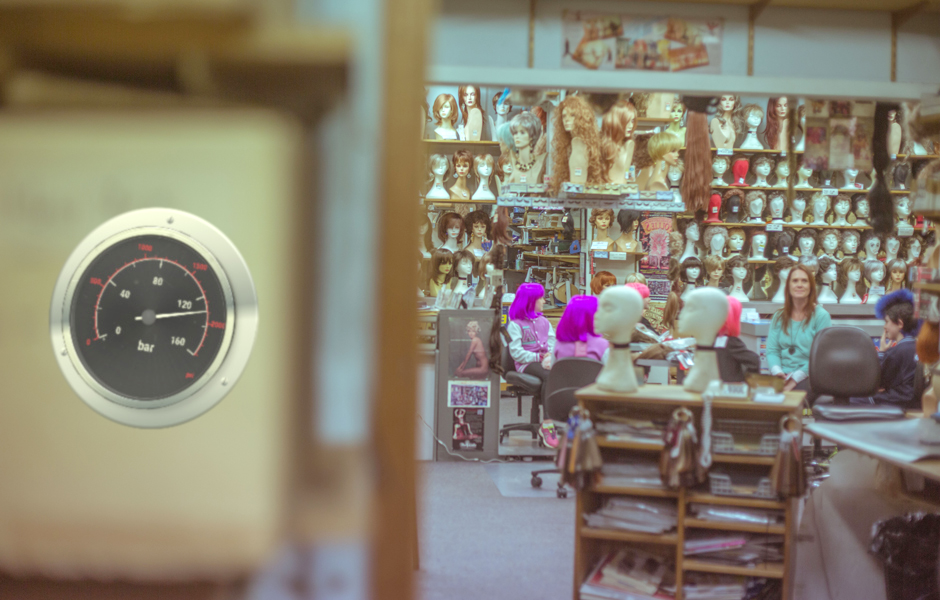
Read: value=130 unit=bar
